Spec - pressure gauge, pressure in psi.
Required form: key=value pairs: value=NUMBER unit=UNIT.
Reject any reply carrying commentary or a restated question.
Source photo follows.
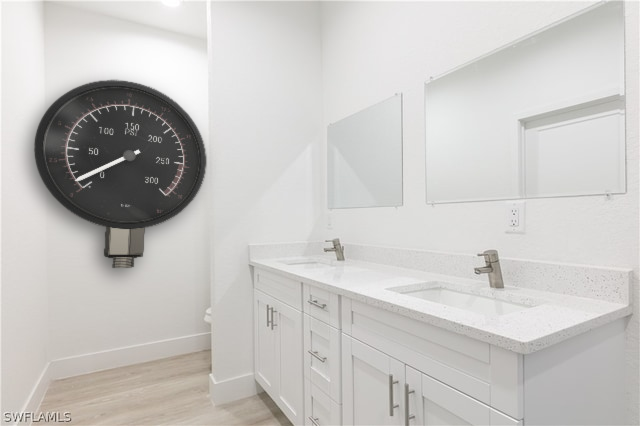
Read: value=10 unit=psi
